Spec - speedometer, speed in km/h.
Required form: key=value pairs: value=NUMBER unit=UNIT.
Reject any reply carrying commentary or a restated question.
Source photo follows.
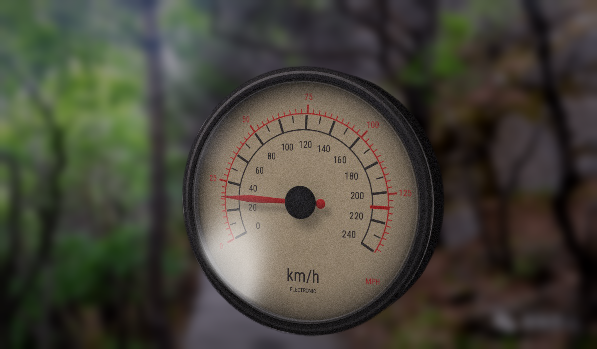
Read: value=30 unit=km/h
